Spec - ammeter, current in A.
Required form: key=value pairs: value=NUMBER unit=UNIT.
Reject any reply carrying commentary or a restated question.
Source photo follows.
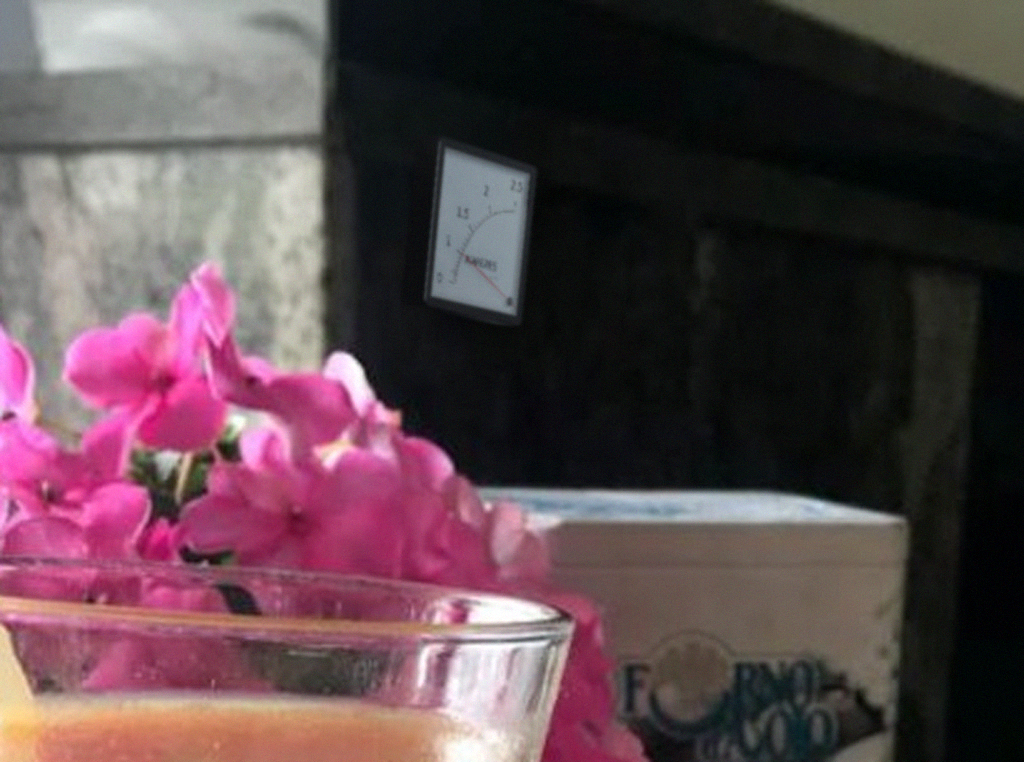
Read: value=1 unit=A
